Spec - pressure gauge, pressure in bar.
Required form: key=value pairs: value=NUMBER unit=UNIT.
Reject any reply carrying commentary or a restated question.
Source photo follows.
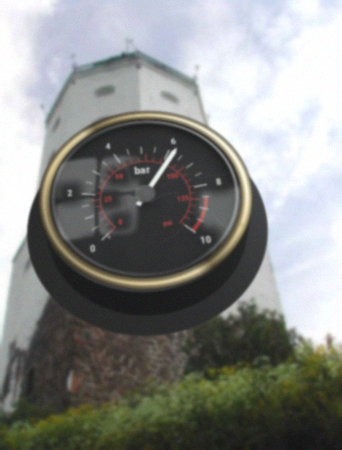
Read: value=6.25 unit=bar
